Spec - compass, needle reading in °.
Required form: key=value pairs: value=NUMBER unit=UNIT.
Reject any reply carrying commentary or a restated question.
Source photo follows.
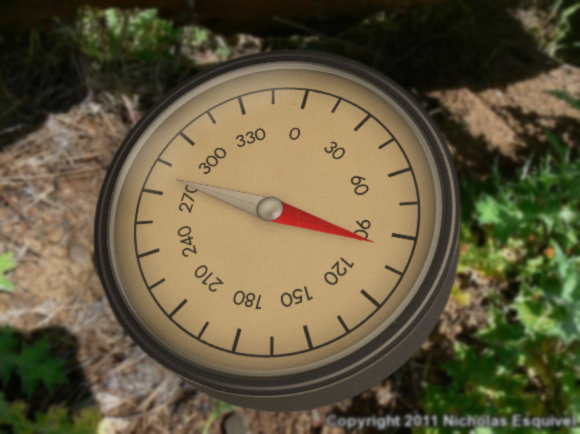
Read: value=97.5 unit=°
